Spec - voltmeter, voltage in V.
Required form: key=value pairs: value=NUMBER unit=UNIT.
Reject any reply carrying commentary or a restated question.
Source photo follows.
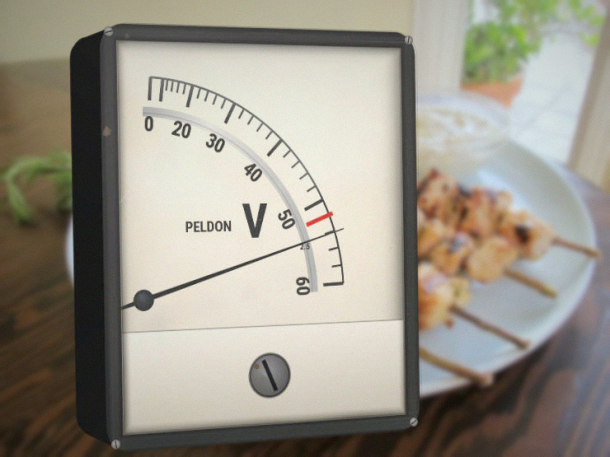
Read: value=54 unit=V
